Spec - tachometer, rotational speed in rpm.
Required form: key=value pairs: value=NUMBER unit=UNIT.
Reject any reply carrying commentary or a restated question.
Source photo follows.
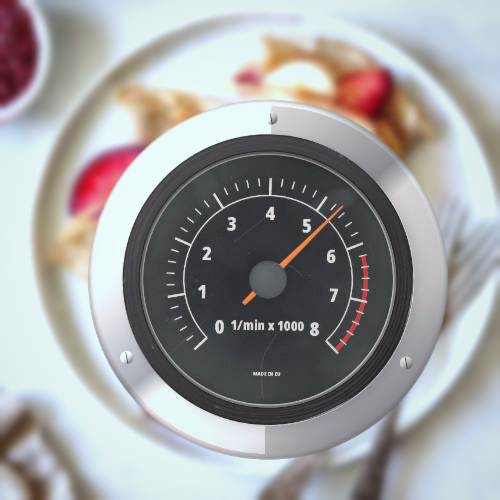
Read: value=5300 unit=rpm
